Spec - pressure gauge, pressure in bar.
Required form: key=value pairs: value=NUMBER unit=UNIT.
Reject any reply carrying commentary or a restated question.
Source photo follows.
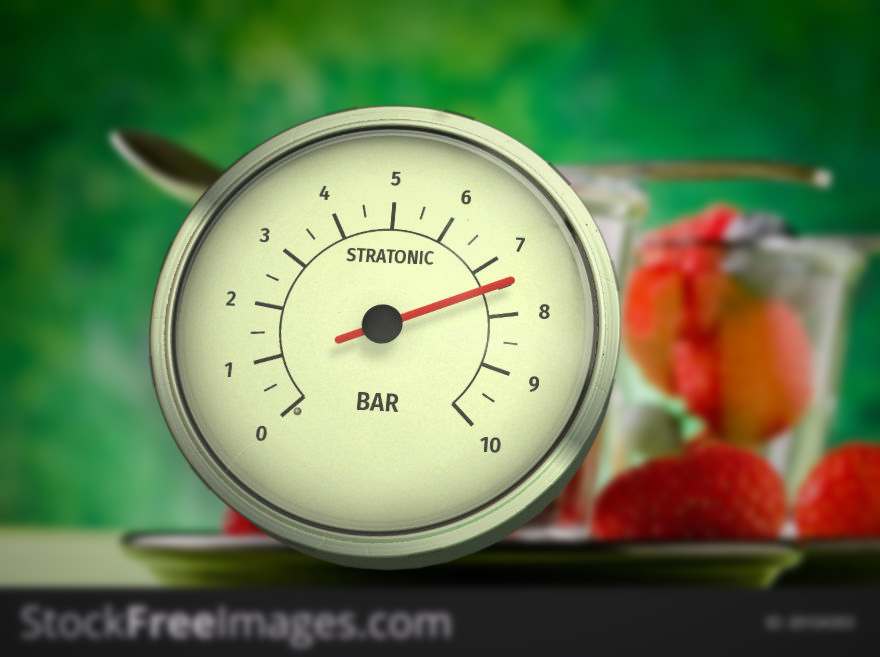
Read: value=7.5 unit=bar
